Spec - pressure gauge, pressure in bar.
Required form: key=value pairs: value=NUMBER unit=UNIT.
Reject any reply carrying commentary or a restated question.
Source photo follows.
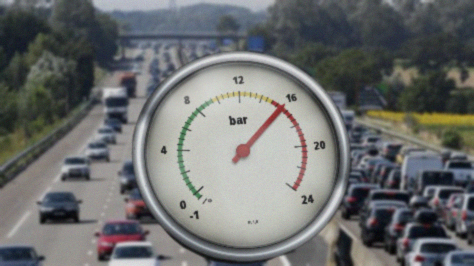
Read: value=16 unit=bar
